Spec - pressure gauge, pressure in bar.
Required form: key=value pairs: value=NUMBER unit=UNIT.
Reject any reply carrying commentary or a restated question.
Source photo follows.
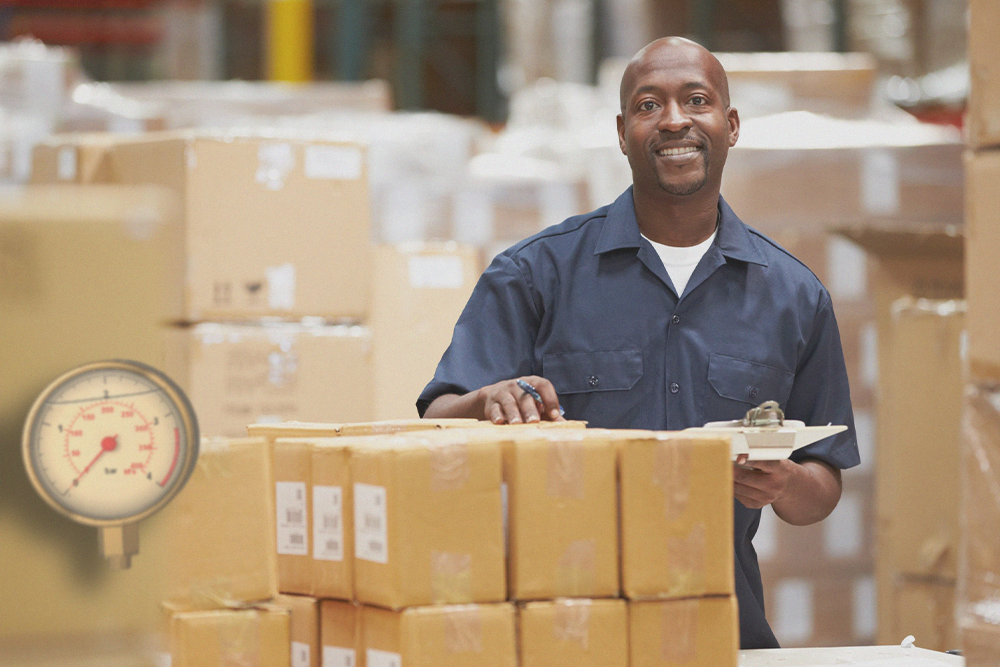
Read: value=0 unit=bar
